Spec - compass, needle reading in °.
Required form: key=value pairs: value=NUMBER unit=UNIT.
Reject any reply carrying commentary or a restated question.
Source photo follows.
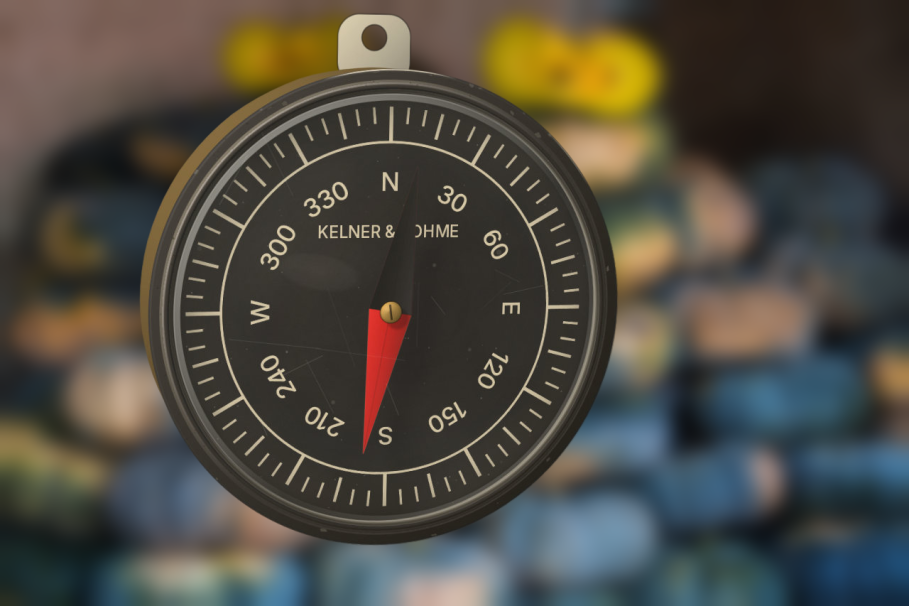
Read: value=190 unit=°
